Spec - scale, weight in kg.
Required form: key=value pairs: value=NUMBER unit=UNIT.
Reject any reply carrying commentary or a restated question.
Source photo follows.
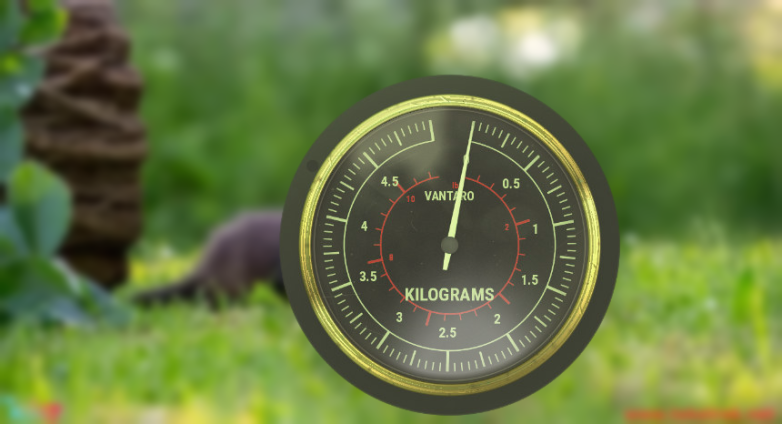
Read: value=0 unit=kg
